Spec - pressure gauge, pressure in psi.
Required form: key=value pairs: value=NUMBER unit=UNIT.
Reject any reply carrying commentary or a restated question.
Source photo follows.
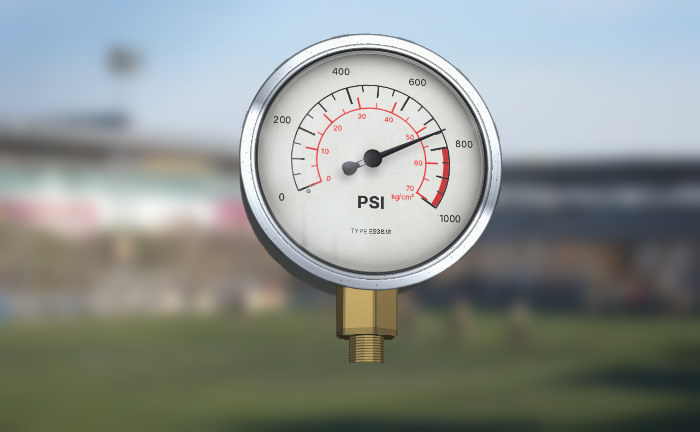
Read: value=750 unit=psi
